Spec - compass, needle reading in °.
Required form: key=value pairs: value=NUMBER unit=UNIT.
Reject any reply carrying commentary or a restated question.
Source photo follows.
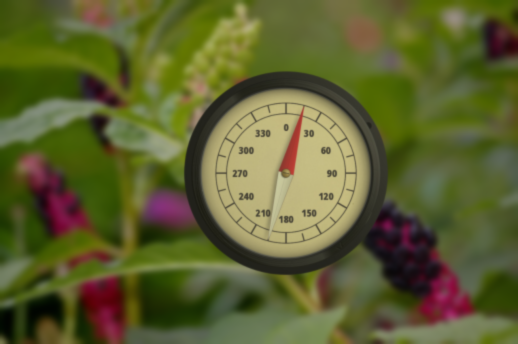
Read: value=15 unit=°
